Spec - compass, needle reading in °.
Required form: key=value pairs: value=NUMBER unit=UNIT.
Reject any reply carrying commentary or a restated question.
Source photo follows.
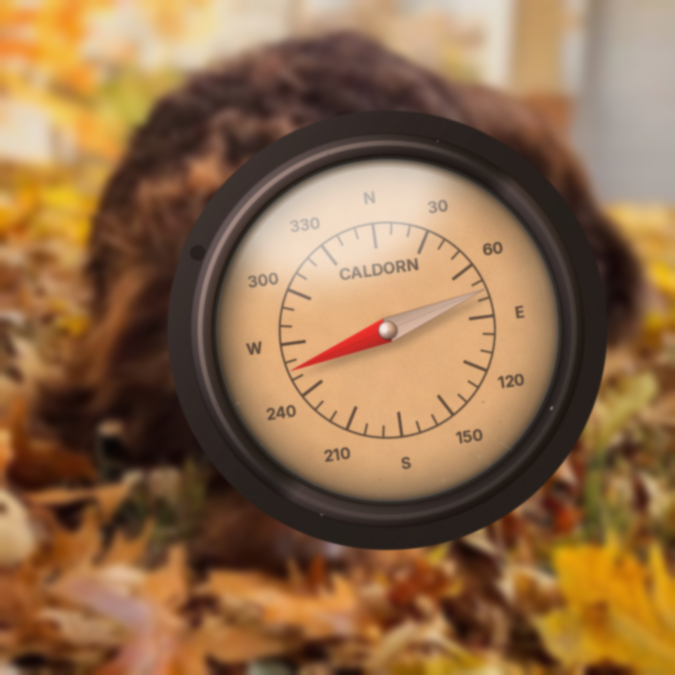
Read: value=255 unit=°
